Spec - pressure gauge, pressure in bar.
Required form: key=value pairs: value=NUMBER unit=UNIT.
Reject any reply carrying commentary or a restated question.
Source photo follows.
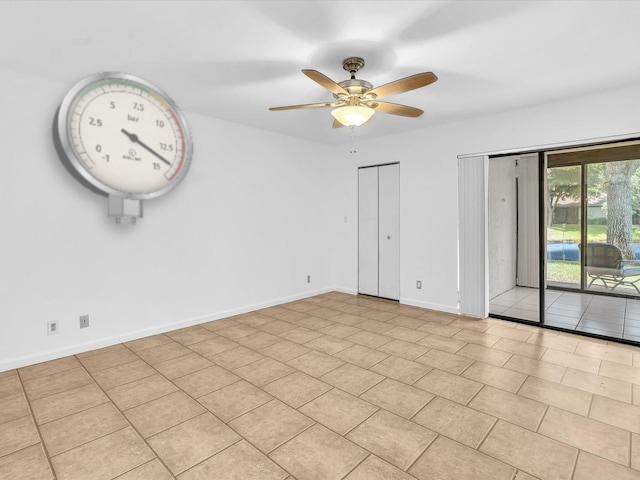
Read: value=14 unit=bar
